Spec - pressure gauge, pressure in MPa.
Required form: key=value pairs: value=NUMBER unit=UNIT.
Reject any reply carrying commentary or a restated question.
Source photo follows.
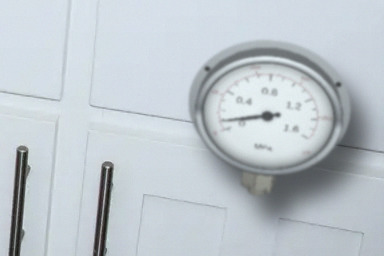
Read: value=0.1 unit=MPa
